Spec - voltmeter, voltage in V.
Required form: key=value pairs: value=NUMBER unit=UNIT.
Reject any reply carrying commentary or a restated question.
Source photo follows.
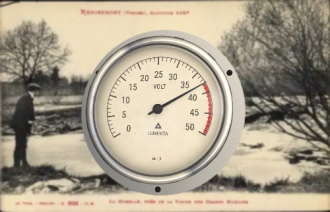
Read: value=38 unit=V
